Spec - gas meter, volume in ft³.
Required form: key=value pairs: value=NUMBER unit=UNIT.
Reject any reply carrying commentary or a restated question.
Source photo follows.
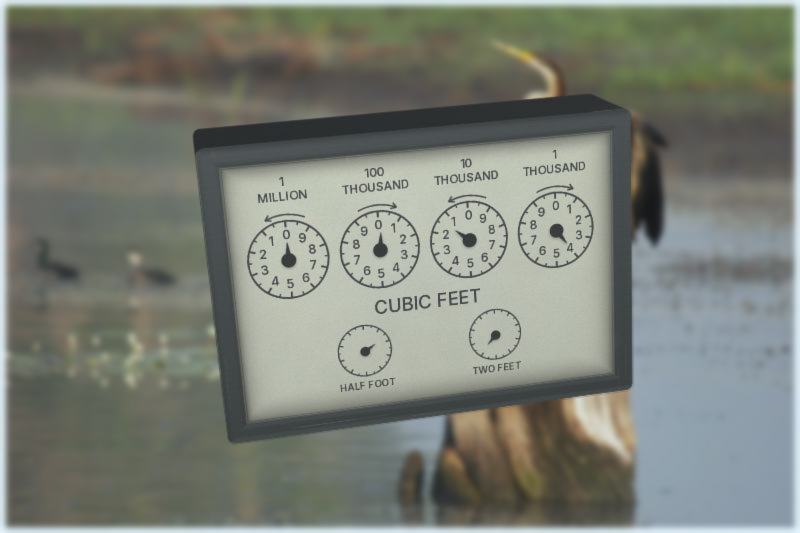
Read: value=1400 unit=ft³
